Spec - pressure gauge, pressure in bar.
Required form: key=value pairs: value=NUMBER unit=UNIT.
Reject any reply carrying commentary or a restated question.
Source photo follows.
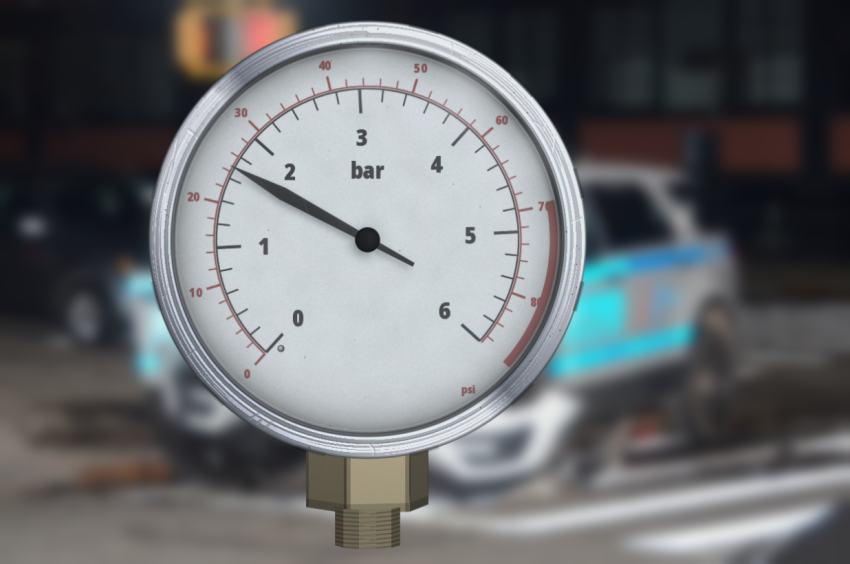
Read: value=1.7 unit=bar
